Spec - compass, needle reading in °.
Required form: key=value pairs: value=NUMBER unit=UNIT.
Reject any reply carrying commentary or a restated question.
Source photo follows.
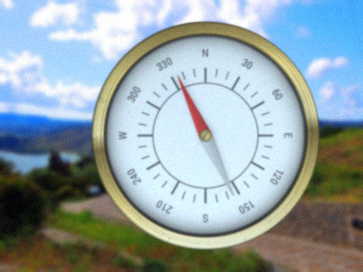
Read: value=335 unit=°
